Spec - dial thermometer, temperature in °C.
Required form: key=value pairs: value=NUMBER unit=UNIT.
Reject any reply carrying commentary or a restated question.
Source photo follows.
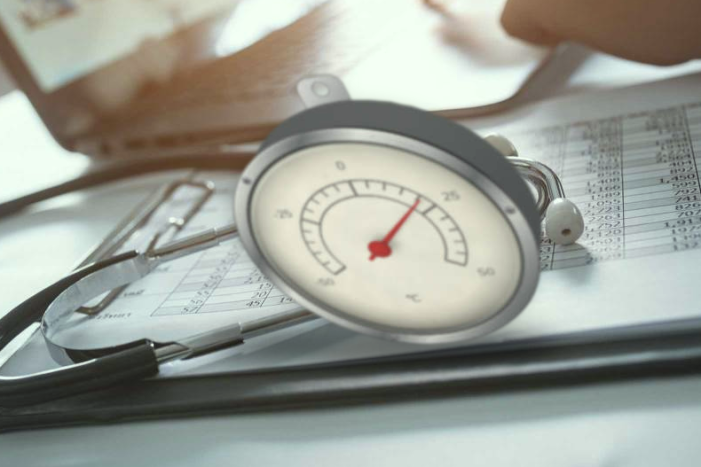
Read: value=20 unit=°C
